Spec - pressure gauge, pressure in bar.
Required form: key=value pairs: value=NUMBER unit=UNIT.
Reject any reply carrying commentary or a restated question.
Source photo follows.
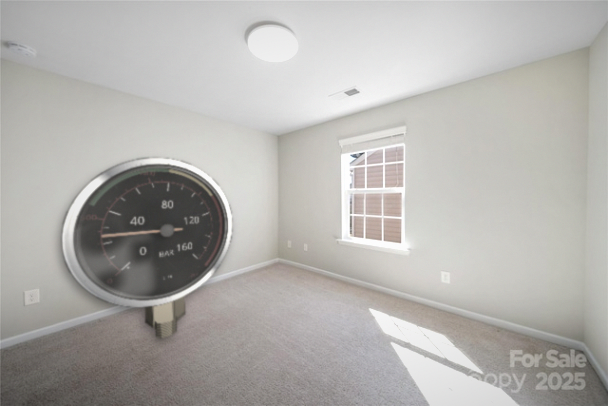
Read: value=25 unit=bar
